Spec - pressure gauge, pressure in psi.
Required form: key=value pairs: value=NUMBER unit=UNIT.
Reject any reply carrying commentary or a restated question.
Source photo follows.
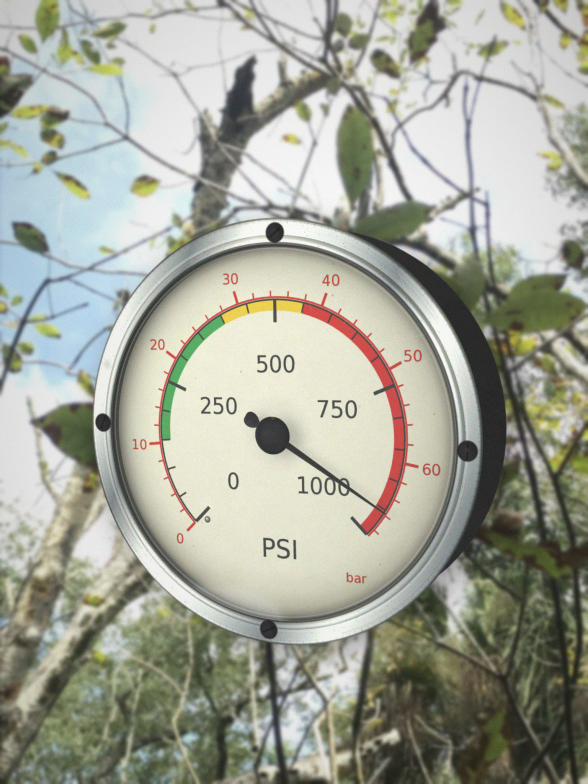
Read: value=950 unit=psi
